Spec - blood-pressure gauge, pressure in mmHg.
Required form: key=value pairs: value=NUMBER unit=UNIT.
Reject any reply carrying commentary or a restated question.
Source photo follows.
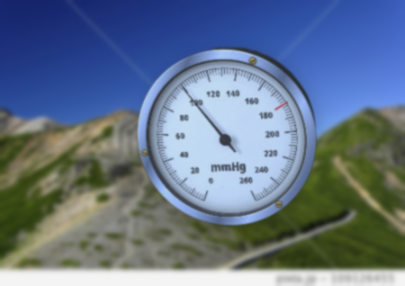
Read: value=100 unit=mmHg
